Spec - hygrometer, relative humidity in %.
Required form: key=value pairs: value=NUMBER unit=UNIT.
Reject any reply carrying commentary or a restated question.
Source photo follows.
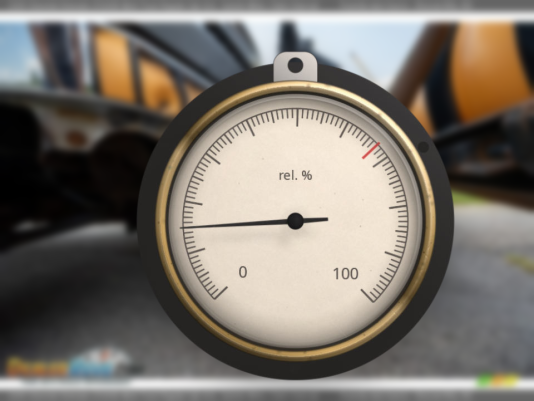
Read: value=15 unit=%
